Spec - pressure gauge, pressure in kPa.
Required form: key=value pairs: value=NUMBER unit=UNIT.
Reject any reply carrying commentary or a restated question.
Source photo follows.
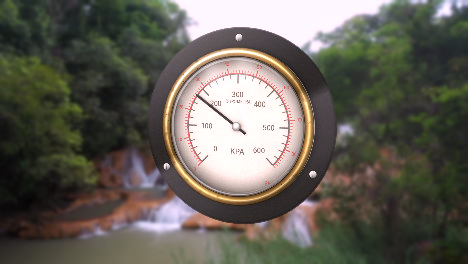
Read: value=180 unit=kPa
